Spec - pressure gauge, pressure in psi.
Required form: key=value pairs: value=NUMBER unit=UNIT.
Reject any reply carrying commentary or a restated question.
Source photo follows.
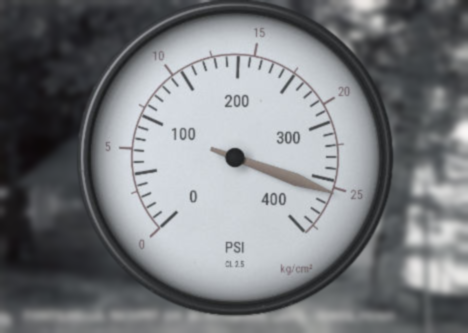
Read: value=360 unit=psi
